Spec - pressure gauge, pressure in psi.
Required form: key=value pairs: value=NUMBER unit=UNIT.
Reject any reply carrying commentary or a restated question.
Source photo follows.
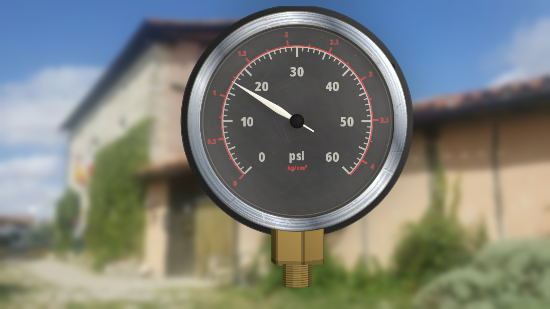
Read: value=17 unit=psi
